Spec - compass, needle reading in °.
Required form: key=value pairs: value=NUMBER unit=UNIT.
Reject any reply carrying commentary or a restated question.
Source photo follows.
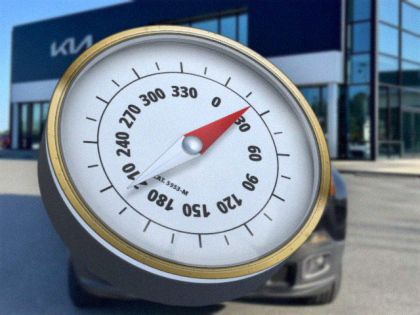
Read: value=22.5 unit=°
